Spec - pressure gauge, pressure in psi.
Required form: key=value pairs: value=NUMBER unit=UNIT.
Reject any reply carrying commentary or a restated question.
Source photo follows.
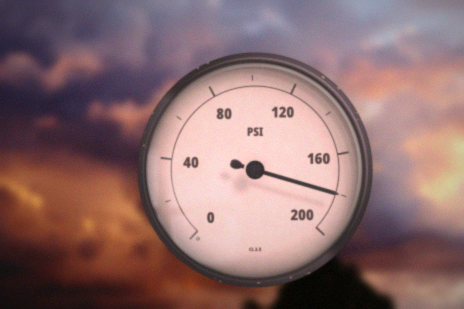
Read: value=180 unit=psi
